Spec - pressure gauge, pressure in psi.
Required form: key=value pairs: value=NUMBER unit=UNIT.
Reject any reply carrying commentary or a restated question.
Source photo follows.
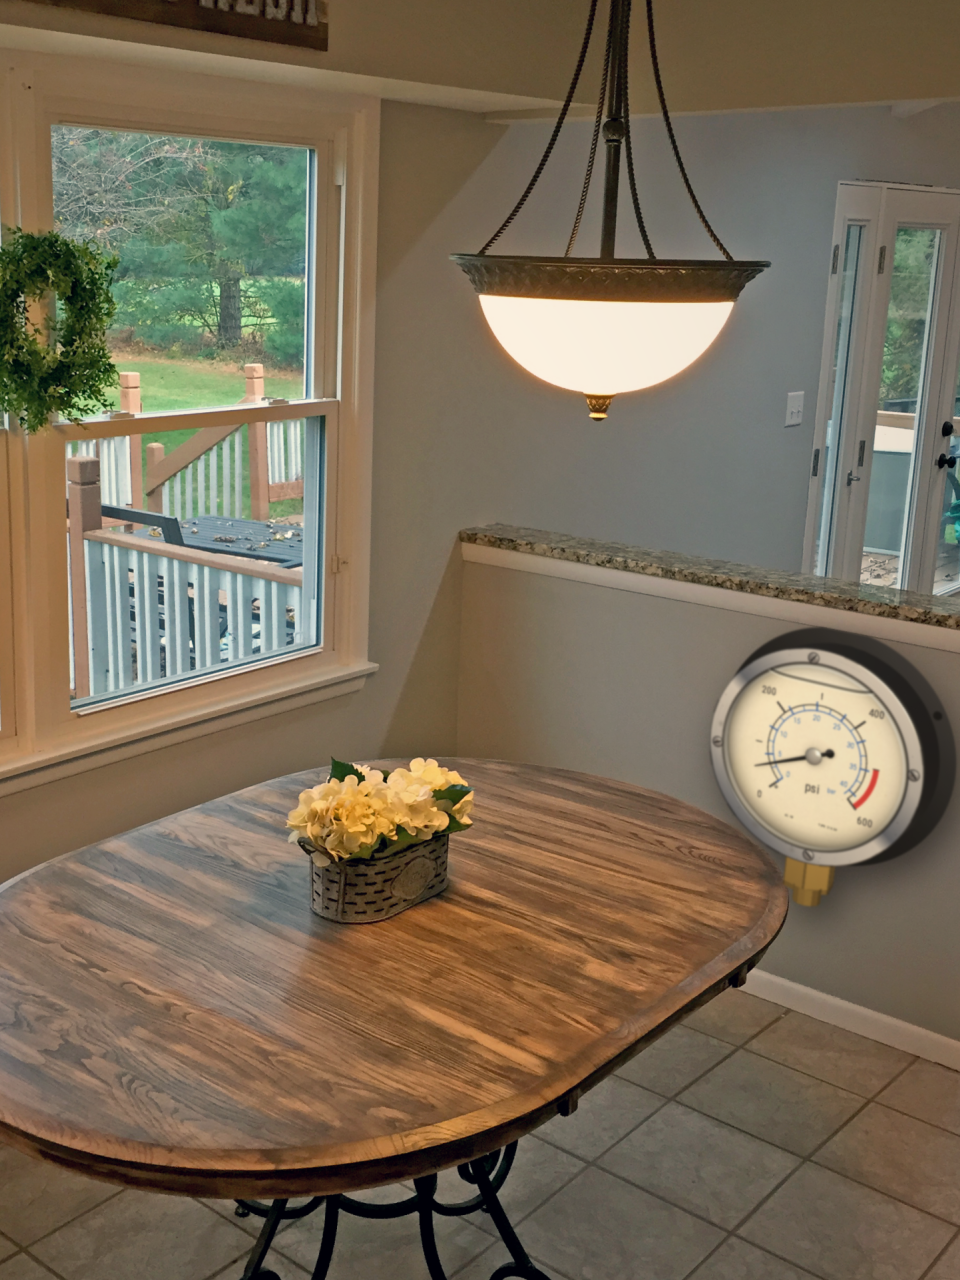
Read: value=50 unit=psi
